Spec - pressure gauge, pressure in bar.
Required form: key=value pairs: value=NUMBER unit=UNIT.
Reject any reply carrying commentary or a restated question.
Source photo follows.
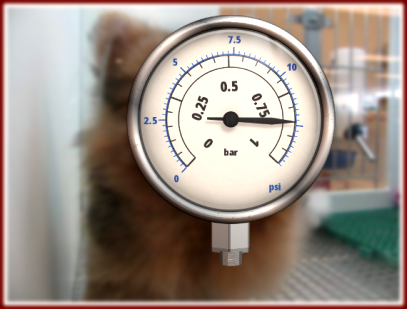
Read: value=0.85 unit=bar
